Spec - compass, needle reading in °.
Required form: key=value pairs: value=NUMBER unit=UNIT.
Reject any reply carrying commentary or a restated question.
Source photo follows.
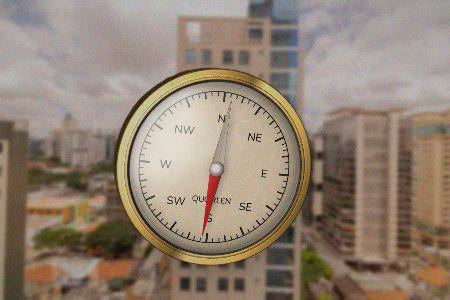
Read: value=185 unit=°
